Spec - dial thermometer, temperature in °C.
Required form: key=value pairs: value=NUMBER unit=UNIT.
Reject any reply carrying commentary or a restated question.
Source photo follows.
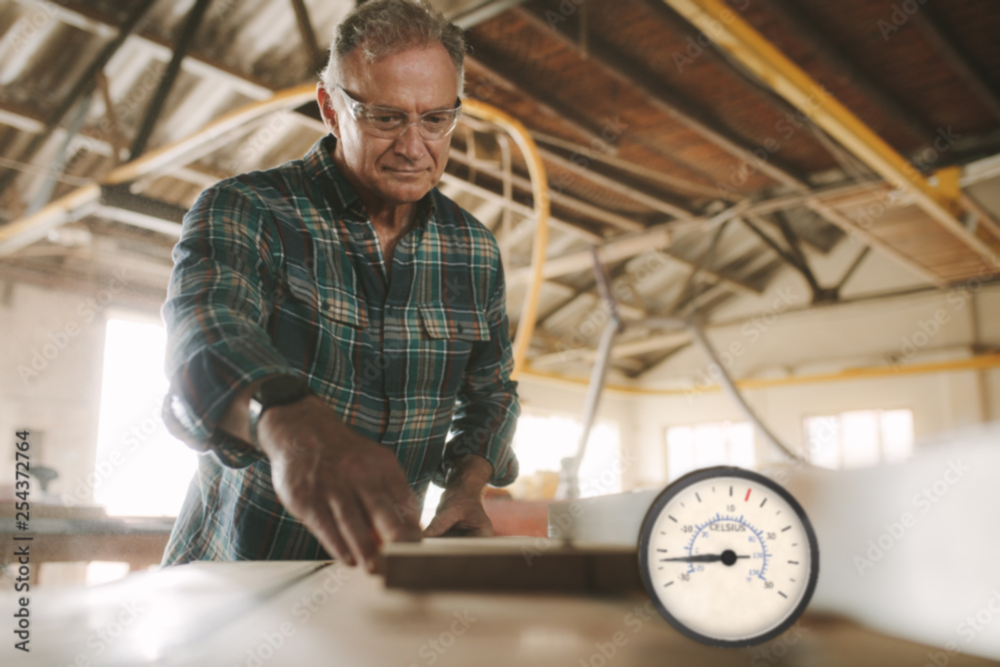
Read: value=-22.5 unit=°C
